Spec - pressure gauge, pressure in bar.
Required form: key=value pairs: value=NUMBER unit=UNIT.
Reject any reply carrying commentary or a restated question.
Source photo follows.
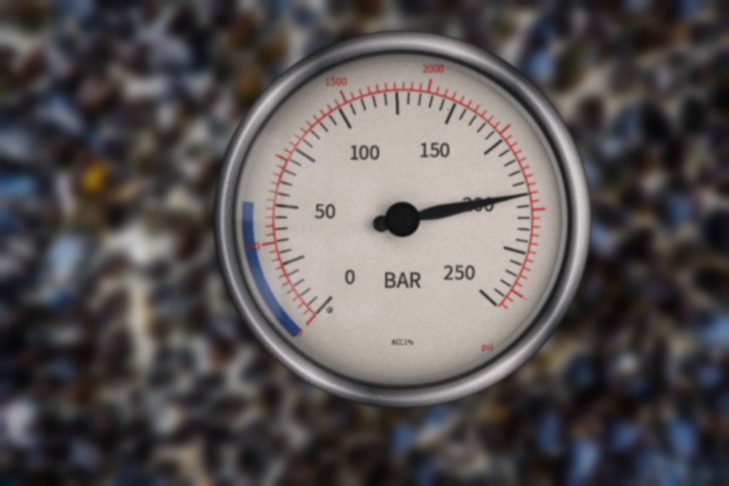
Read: value=200 unit=bar
